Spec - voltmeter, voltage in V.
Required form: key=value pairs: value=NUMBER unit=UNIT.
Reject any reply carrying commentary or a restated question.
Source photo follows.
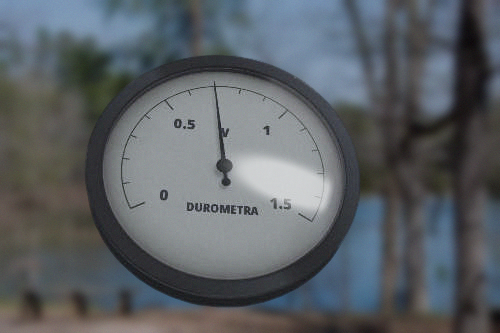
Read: value=0.7 unit=V
